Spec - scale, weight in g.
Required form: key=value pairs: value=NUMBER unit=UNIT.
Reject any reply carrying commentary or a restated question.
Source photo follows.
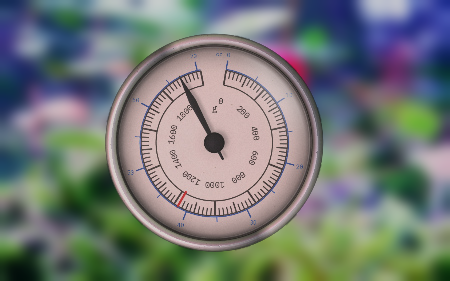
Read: value=1900 unit=g
